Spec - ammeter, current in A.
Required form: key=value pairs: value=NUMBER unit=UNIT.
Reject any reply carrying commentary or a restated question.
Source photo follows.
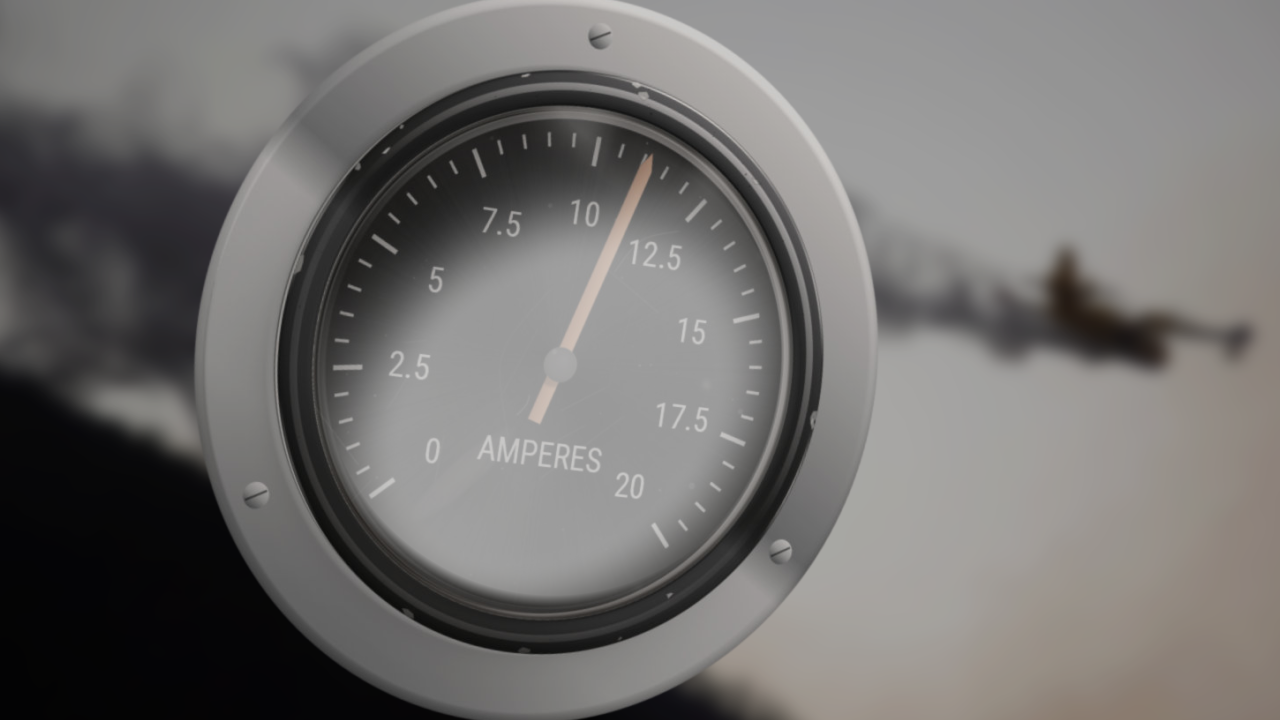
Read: value=11 unit=A
